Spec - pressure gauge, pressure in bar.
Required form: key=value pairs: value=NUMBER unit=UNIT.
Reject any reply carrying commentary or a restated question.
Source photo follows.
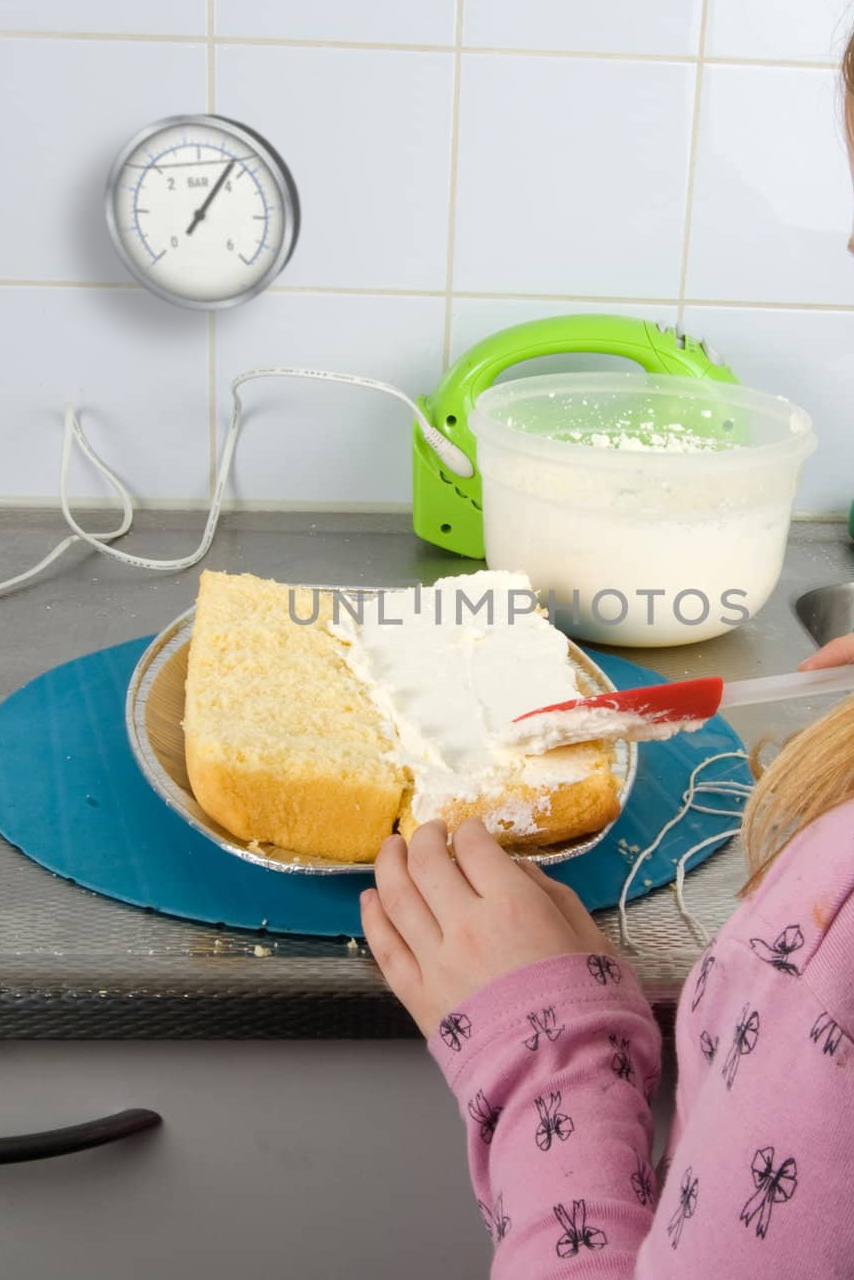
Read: value=3.75 unit=bar
